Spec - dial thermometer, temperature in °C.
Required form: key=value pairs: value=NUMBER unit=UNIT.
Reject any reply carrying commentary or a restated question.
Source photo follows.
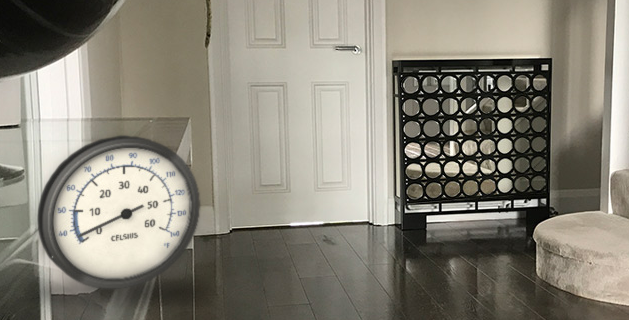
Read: value=2.5 unit=°C
